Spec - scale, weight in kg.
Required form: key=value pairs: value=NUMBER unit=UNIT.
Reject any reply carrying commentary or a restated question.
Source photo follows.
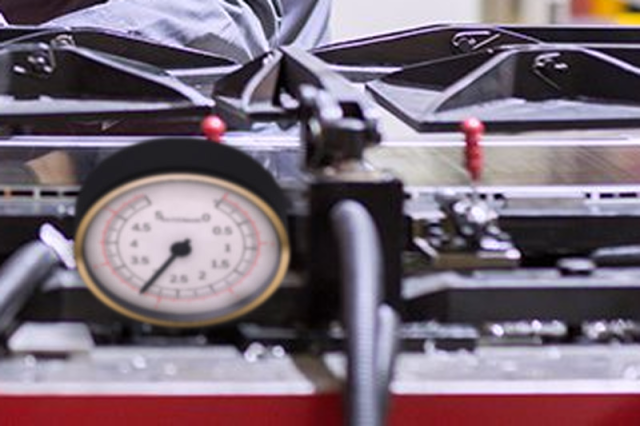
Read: value=3 unit=kg
